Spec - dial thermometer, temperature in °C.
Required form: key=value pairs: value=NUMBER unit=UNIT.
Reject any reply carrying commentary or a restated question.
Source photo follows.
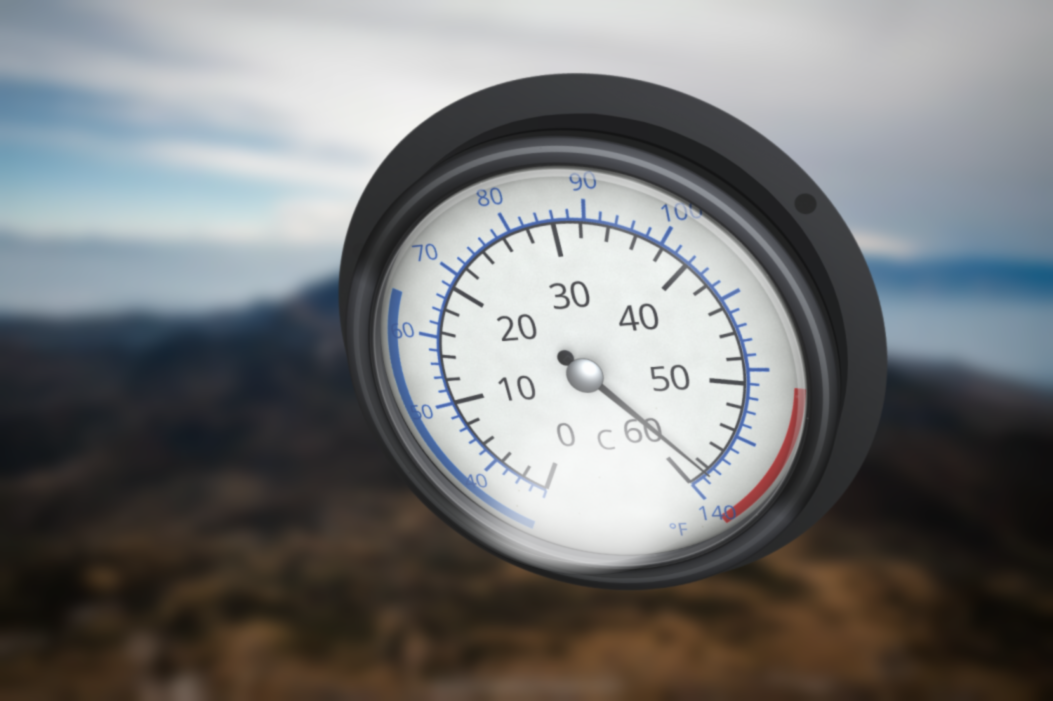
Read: value=58 unit=°C
